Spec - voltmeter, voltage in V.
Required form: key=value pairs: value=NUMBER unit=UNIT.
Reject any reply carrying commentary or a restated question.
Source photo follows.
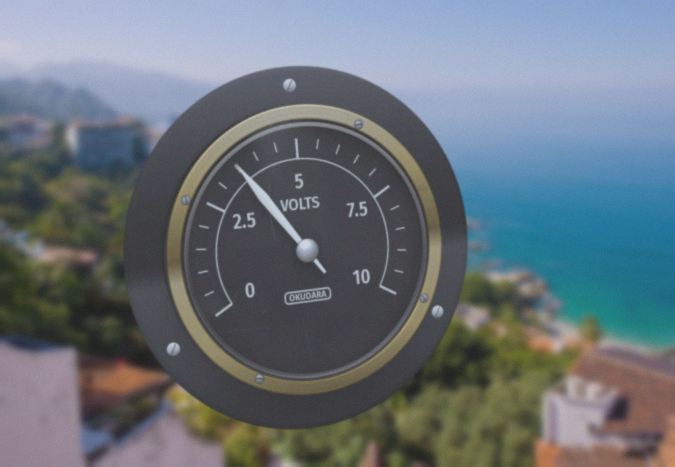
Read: value=3.5 unit=V
